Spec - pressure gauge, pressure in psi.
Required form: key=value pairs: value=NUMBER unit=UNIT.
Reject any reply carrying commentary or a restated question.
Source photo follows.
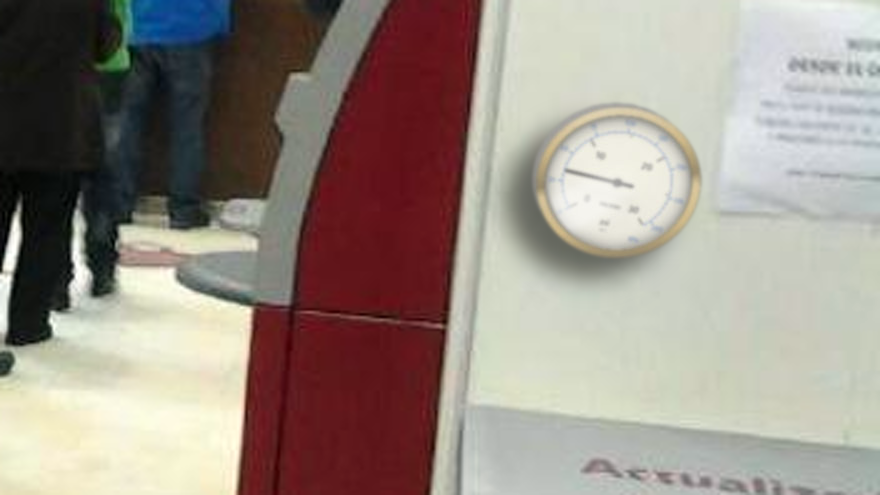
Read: value=5 unit=psi
